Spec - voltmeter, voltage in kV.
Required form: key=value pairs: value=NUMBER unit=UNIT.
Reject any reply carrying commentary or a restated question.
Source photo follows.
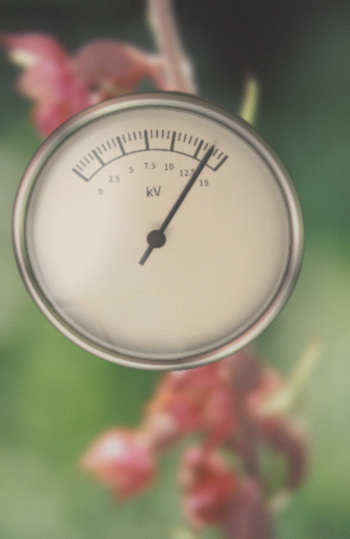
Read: value=13.5 unit=kV
